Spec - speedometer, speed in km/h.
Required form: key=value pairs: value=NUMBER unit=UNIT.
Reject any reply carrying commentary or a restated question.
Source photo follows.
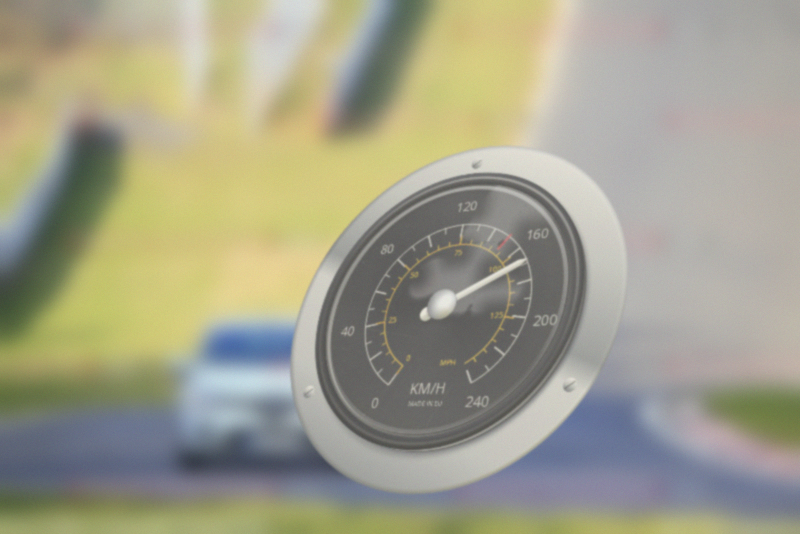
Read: value=170 unit=km/h
